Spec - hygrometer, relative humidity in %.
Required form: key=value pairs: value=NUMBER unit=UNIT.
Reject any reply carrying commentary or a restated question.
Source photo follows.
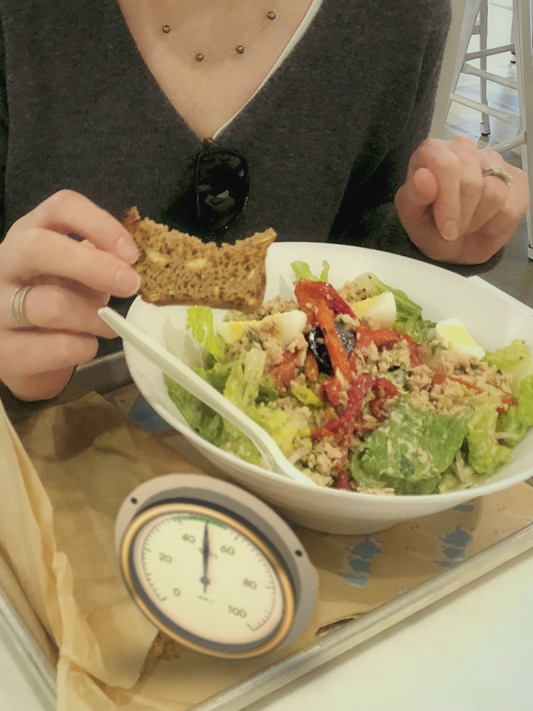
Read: value=50 unit=%
